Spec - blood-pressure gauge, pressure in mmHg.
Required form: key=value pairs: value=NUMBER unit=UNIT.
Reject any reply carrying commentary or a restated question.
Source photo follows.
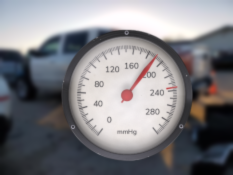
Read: value=190 unit=mmHg
